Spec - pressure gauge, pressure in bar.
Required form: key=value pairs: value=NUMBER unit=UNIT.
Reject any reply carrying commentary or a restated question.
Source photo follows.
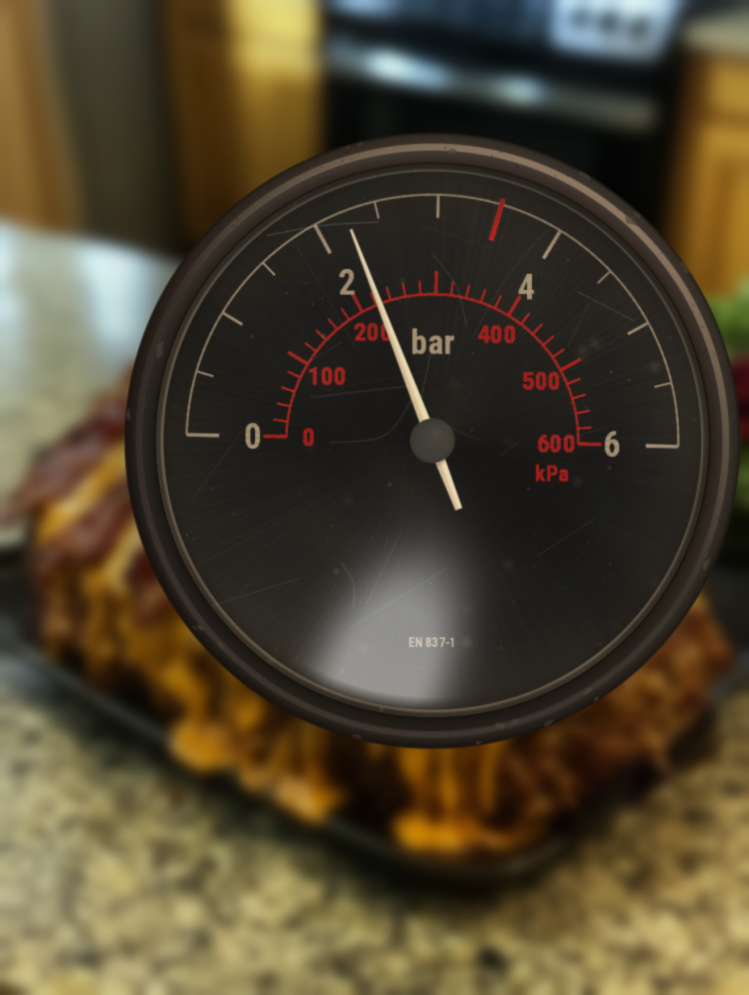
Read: value=2.25 unit=bar
